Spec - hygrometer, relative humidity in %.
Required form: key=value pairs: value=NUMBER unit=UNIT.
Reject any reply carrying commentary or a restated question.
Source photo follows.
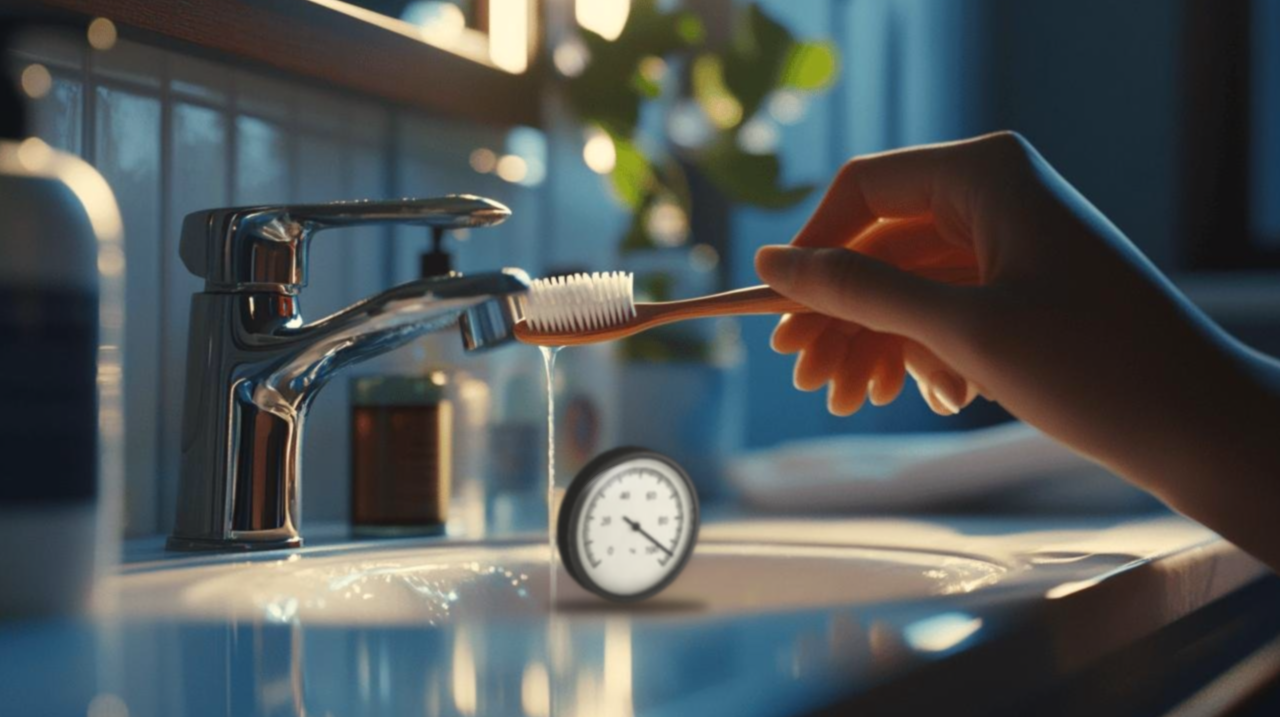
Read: value=95 unit=%
